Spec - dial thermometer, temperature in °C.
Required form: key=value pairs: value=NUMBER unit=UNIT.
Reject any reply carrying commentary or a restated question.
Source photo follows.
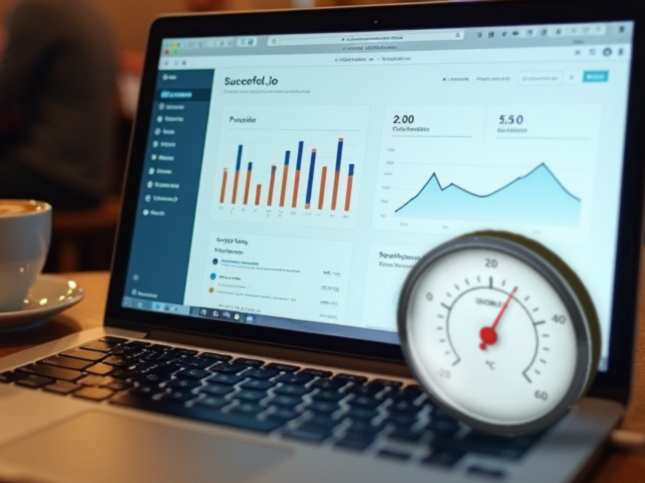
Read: value=28 unit=°C
